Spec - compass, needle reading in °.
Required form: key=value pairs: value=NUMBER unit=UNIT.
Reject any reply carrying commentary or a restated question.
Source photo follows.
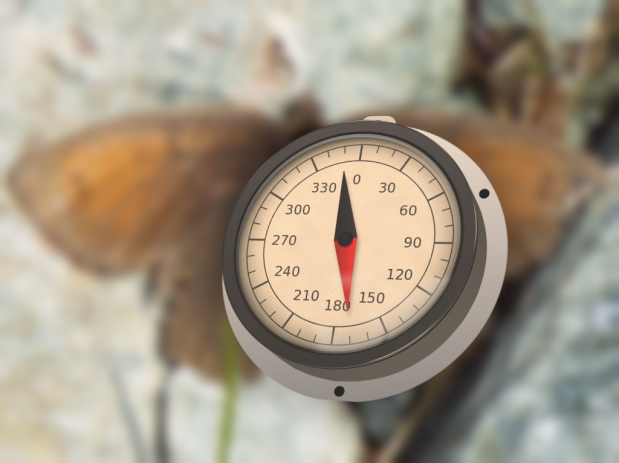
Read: value=170 unit=°
